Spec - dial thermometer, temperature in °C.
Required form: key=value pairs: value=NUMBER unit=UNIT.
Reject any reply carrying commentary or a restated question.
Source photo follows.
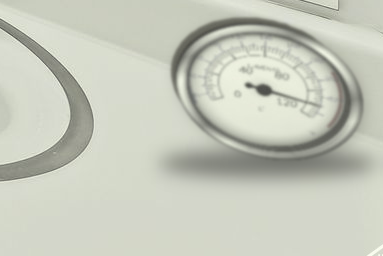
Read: value=110 unit=°C
